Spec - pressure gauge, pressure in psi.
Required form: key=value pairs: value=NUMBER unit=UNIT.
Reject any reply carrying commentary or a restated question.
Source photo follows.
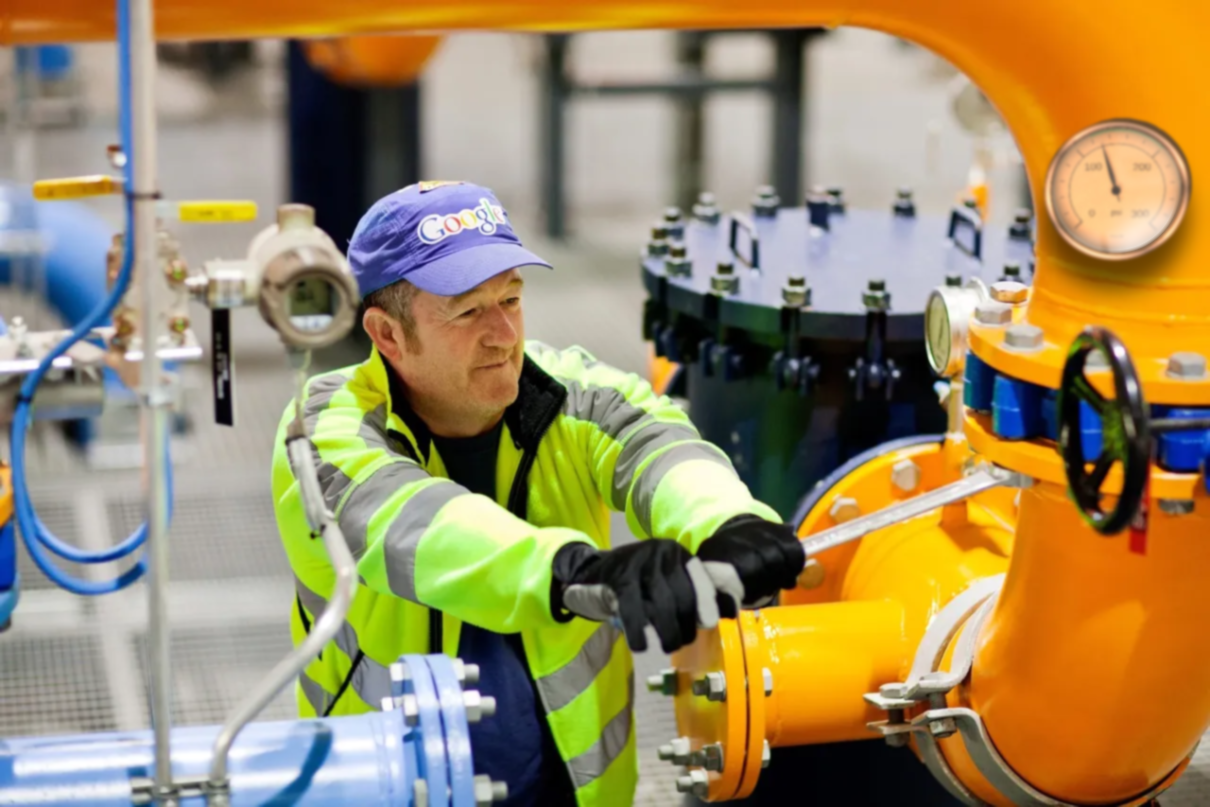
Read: value=130 unit=psi
